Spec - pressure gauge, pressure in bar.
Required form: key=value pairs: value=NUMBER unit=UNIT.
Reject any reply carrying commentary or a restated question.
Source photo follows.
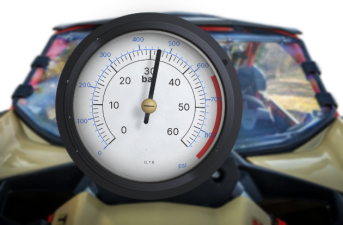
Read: value=32 unit=bar
